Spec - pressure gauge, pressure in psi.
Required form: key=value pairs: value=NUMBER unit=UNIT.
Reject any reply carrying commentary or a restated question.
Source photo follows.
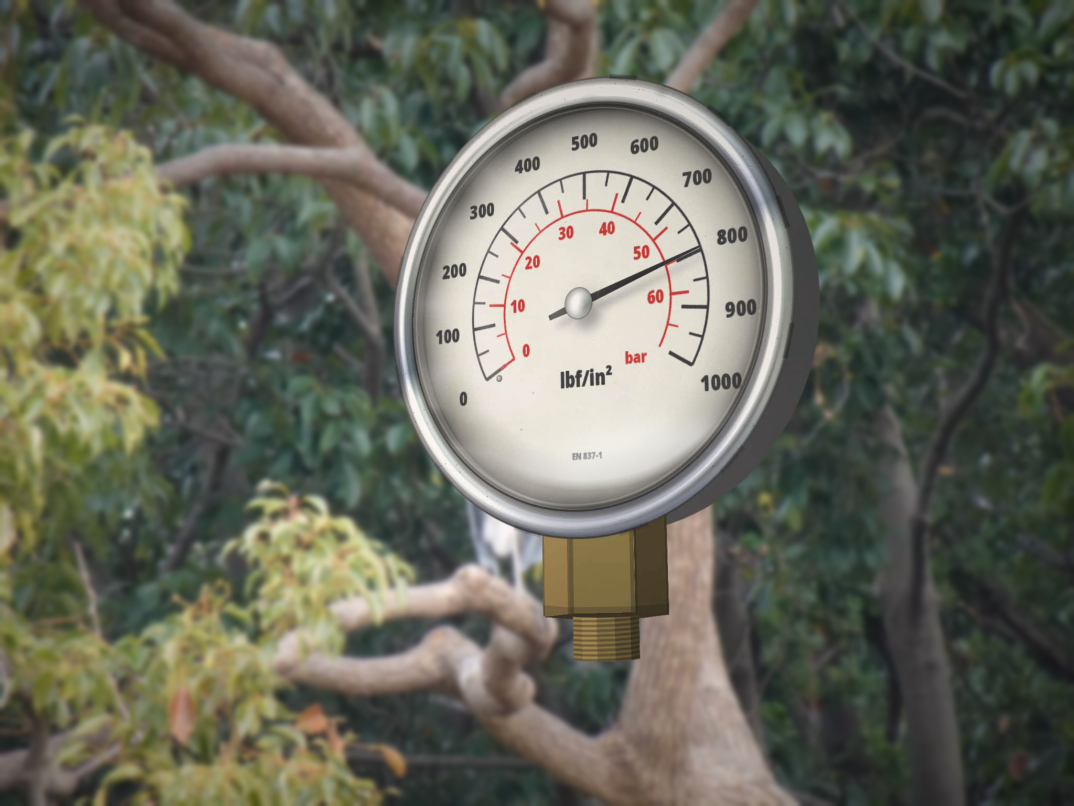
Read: value=800 unit=psi
